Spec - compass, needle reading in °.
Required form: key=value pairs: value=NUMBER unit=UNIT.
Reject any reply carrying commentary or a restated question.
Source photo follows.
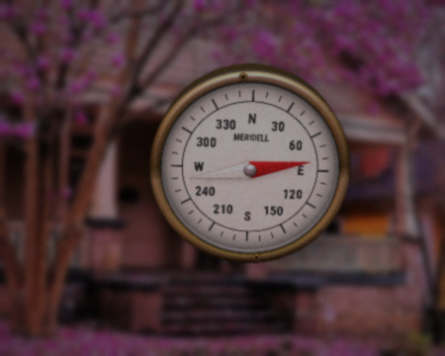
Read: value=80 unit=°
